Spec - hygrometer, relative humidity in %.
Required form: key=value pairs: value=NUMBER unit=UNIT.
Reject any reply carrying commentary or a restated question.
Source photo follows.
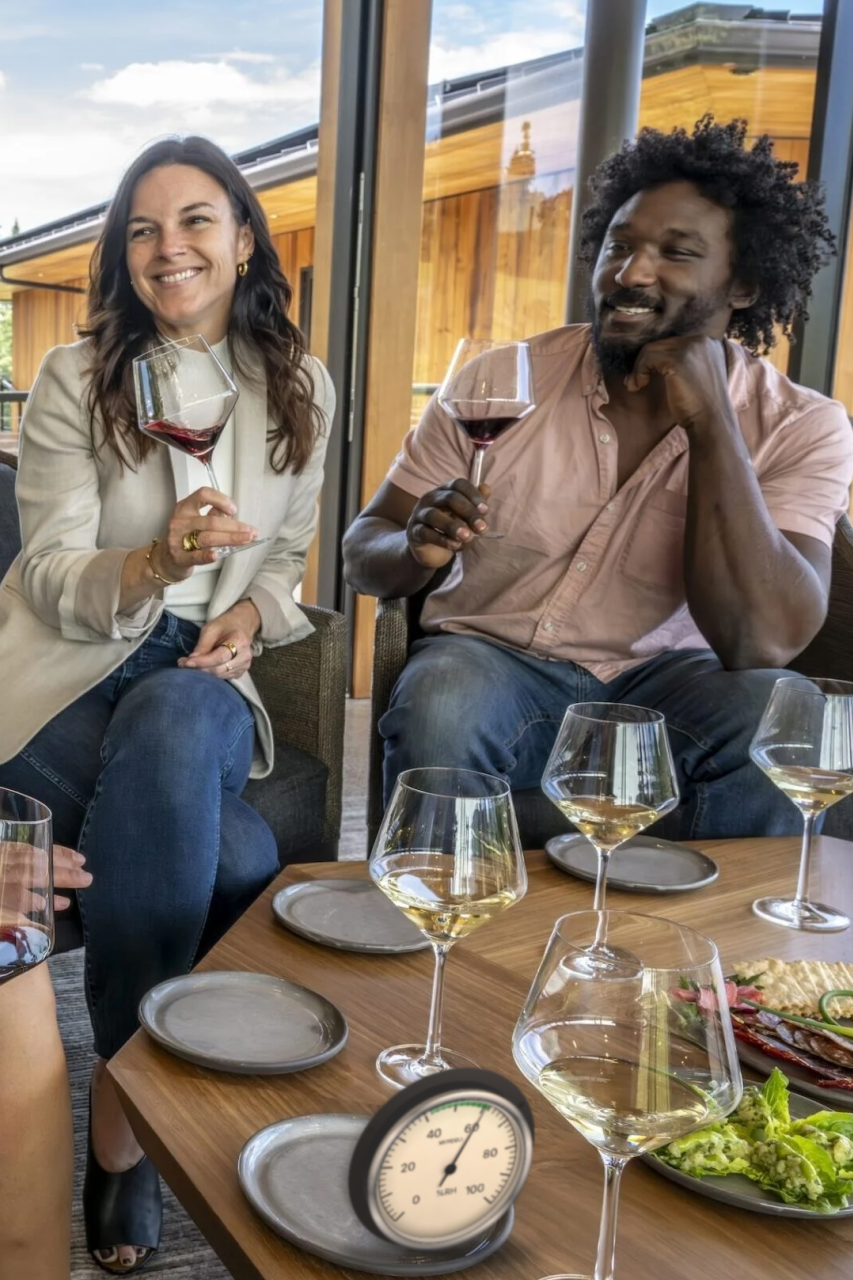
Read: value=60 unit=%
